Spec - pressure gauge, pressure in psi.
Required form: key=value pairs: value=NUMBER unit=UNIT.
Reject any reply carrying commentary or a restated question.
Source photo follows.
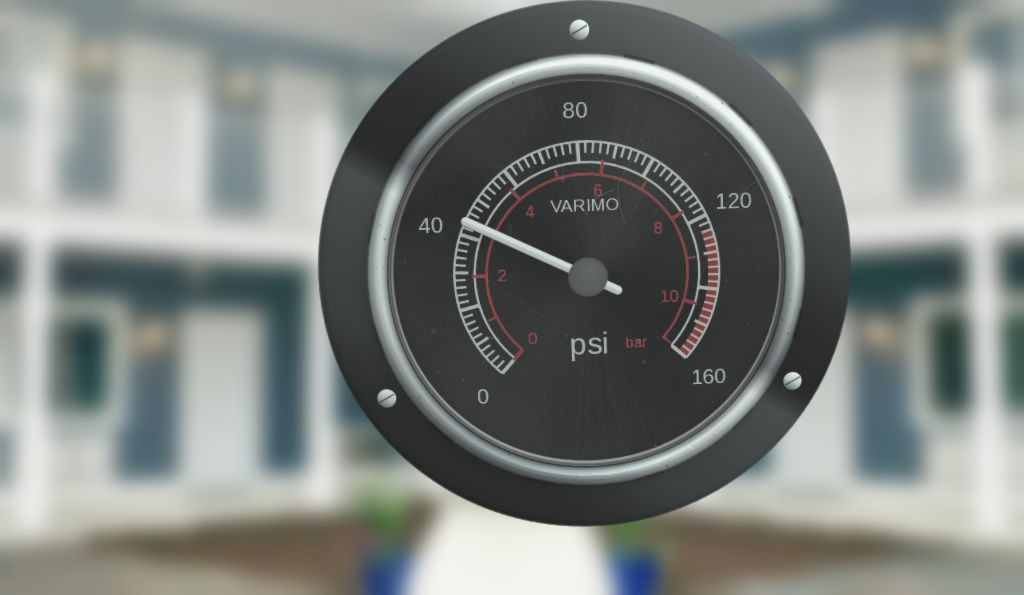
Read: value=44 unit=psi
